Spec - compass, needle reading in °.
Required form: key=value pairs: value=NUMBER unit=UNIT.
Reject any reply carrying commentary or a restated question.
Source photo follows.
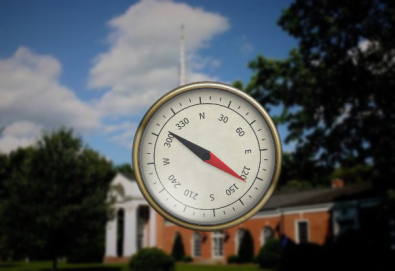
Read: value=130 unit=°
